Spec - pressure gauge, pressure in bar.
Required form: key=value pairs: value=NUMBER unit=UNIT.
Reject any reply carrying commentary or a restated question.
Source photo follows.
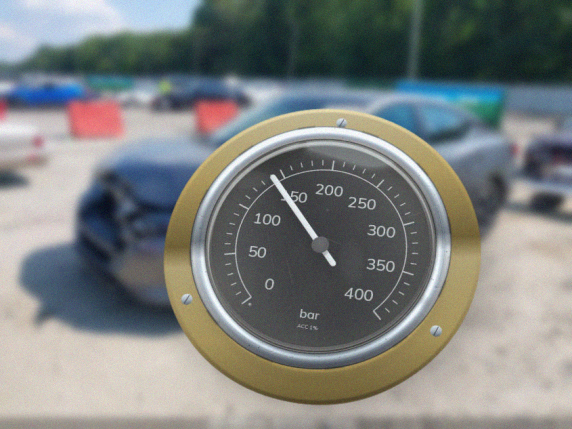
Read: value=140 unit=bar
